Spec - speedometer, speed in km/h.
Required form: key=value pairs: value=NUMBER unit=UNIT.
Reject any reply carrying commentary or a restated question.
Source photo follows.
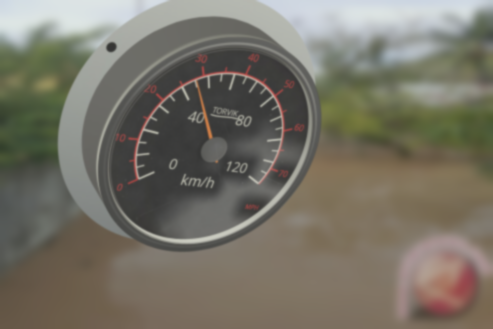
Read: value=45 unit=km/h
